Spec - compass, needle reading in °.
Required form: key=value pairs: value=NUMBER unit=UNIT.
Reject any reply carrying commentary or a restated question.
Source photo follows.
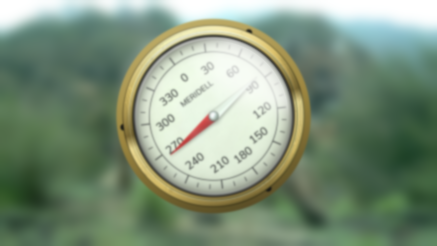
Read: value=265 unit=°
